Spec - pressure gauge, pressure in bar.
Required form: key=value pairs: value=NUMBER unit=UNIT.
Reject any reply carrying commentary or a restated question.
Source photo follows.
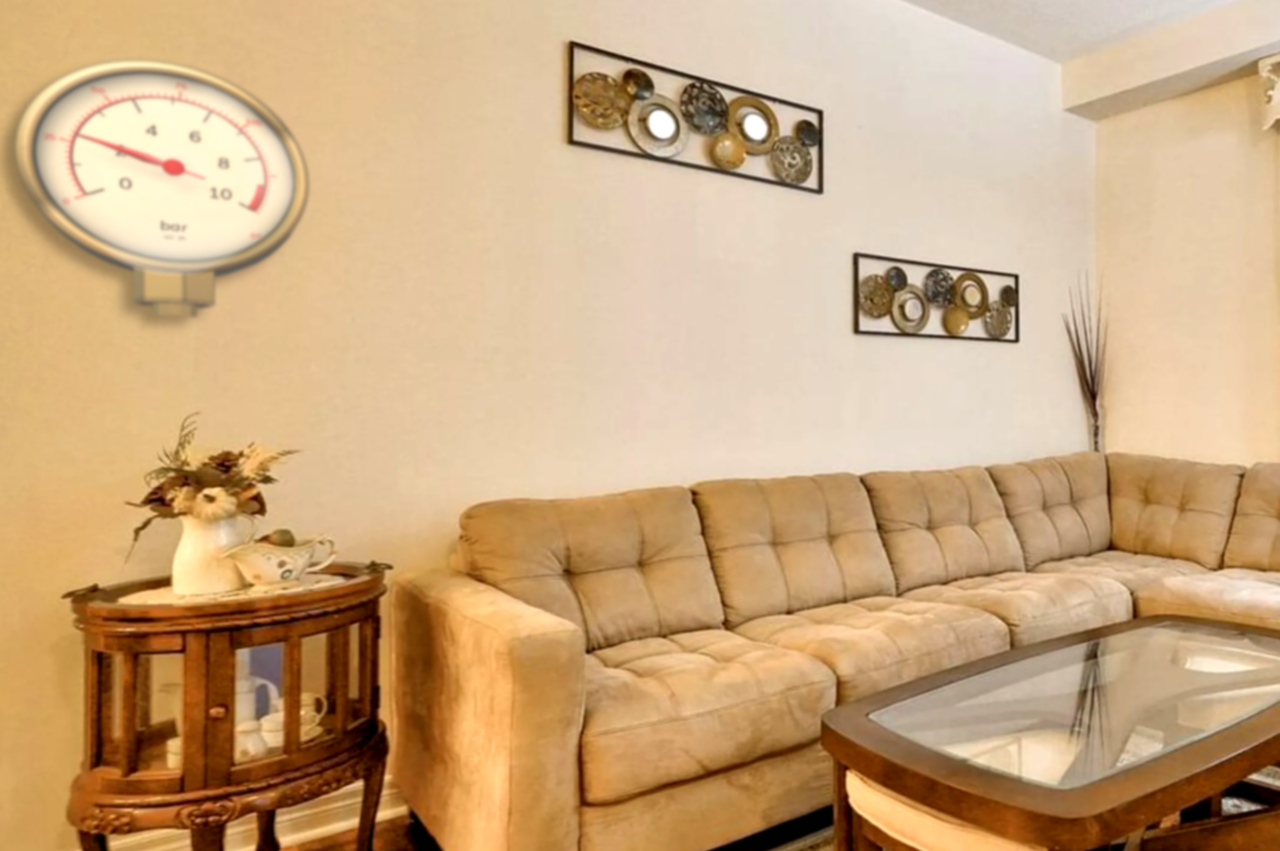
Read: value=2 unit=bar
